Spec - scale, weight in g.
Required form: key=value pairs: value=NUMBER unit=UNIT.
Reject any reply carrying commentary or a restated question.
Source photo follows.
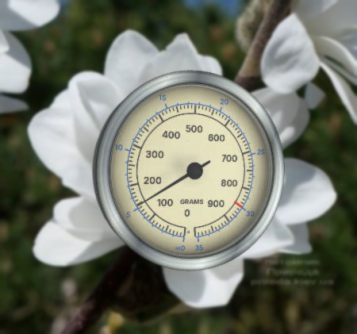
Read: value=150 unit=g
